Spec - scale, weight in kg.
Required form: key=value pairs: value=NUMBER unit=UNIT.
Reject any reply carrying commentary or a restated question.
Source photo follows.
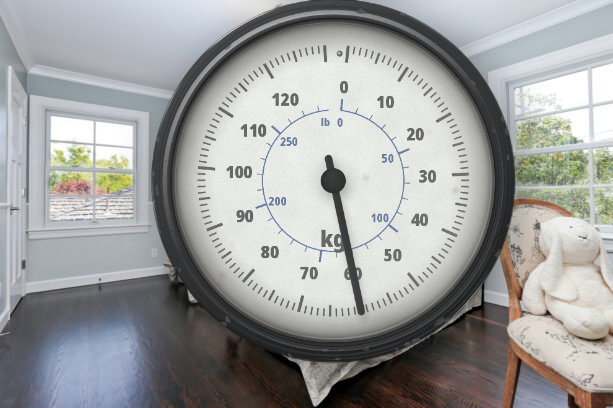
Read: value=60 unit=kg
